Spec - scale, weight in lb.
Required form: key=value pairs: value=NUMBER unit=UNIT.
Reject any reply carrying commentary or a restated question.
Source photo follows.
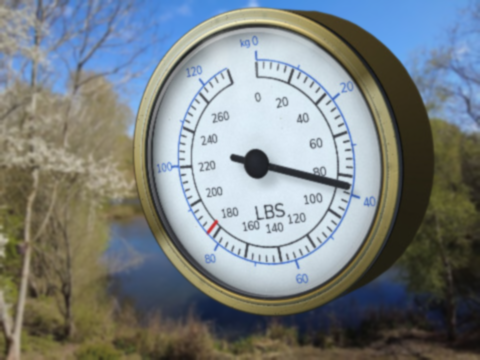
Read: value=84 unit=lb
